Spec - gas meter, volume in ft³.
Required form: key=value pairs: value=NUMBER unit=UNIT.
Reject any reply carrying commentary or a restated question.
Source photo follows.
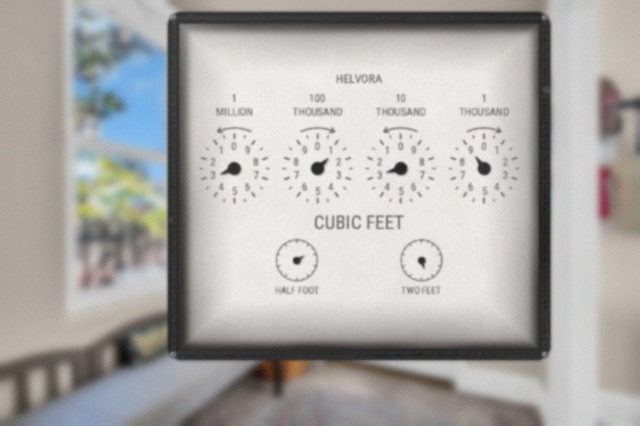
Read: value=312900 unit=ft³
